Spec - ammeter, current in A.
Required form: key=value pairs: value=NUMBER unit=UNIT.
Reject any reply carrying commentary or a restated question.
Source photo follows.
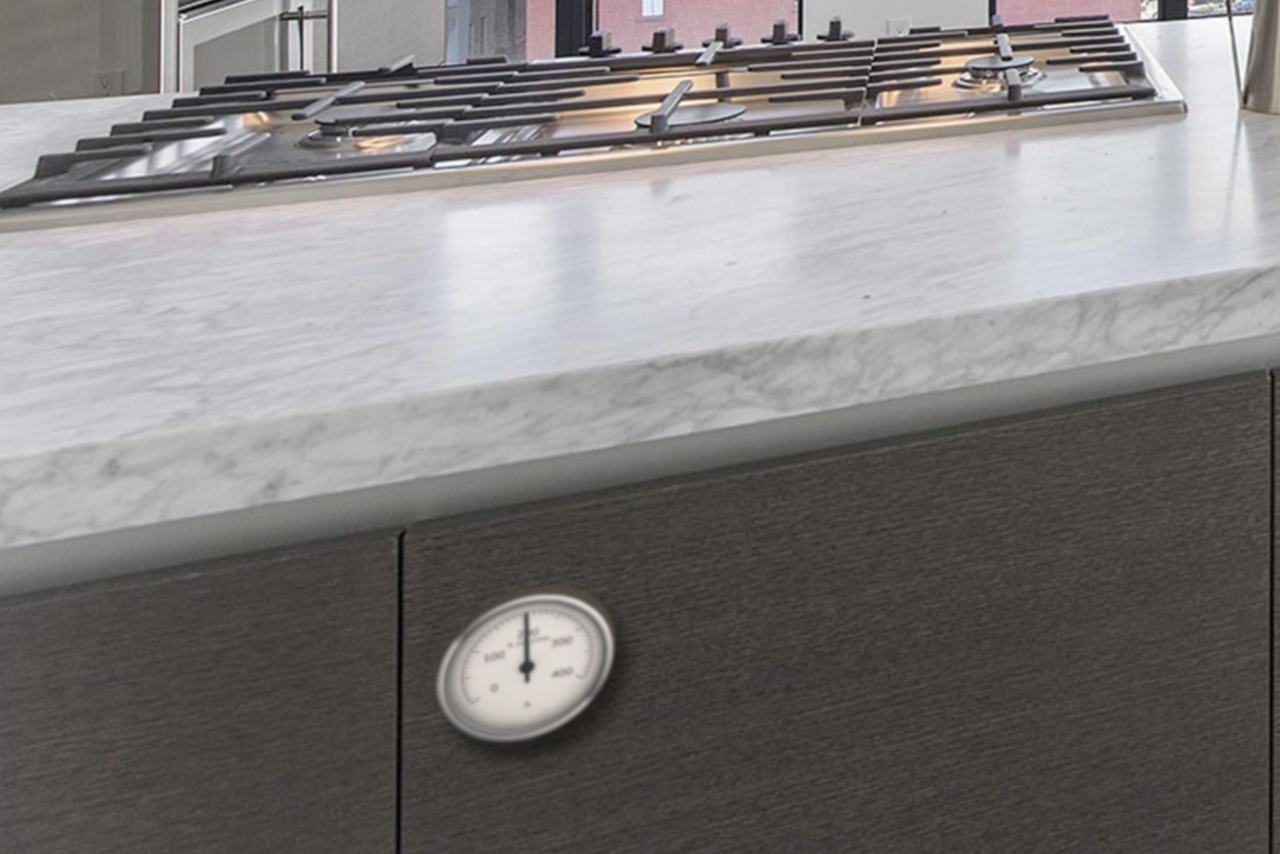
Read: value=200 unit=A
